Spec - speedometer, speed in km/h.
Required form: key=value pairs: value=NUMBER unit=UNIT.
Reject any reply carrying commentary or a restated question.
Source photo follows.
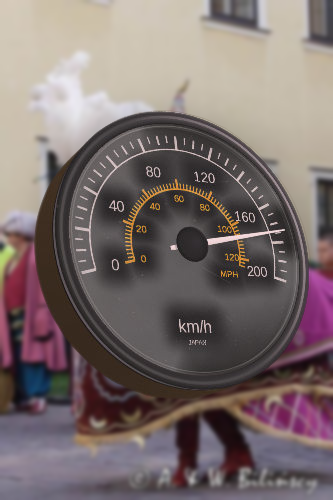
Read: value=175 unit=km/h
